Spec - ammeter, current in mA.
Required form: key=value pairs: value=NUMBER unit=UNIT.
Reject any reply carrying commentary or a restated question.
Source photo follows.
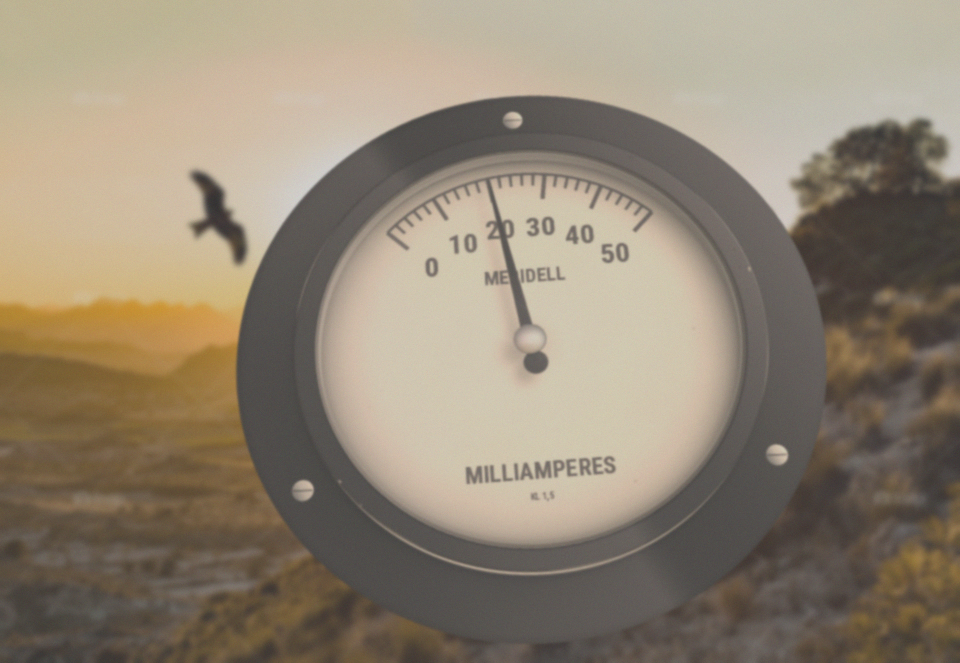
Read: value=20 unit=mA
